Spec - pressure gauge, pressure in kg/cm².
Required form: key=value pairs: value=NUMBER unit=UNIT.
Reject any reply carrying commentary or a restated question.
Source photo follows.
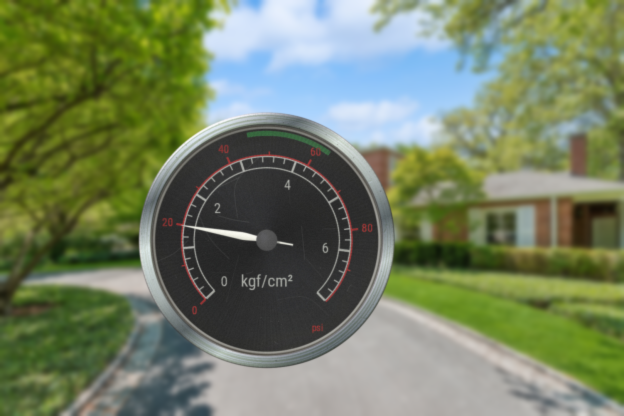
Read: value=1.4 unit=kg/cm²
